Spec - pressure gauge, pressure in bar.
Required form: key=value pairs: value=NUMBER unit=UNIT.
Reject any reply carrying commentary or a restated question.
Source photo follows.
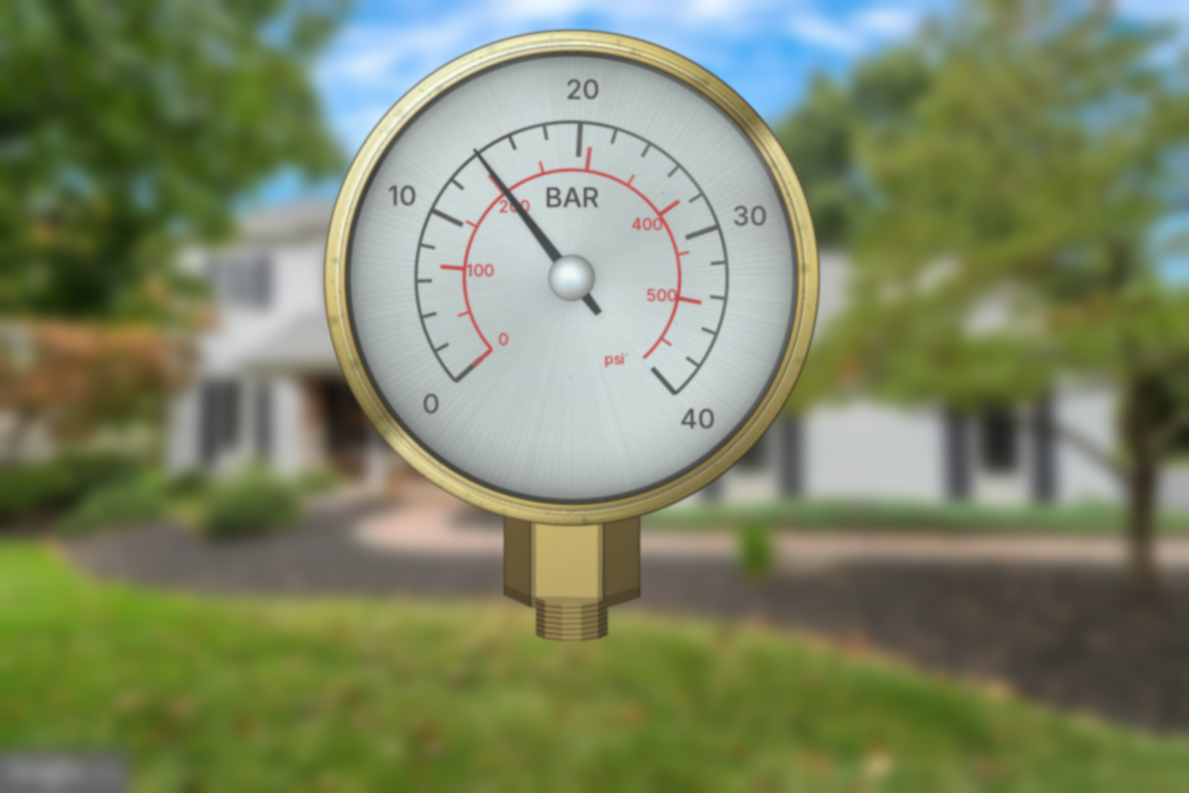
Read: value=14 unit=bar
